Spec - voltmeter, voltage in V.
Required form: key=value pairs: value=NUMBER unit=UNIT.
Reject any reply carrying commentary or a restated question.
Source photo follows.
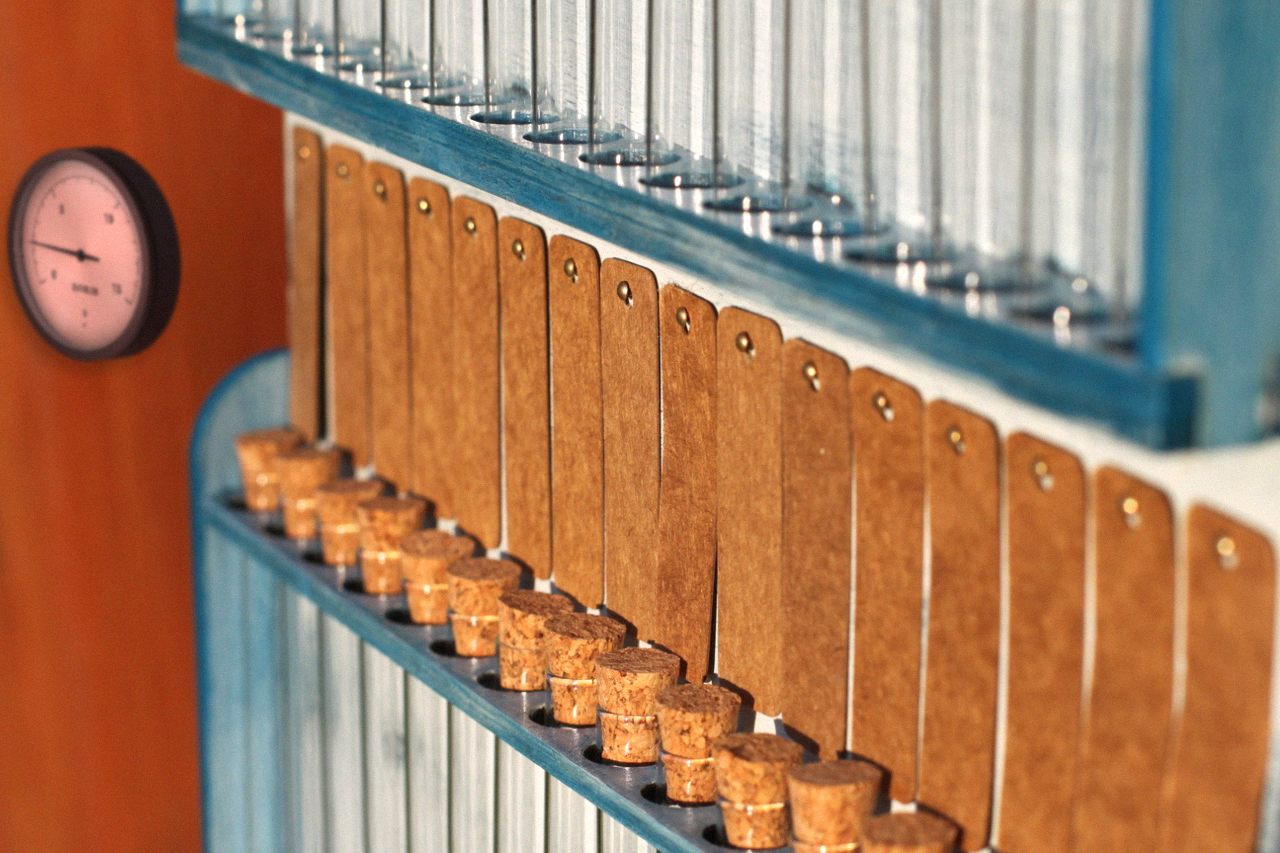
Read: value=2 unit=V
